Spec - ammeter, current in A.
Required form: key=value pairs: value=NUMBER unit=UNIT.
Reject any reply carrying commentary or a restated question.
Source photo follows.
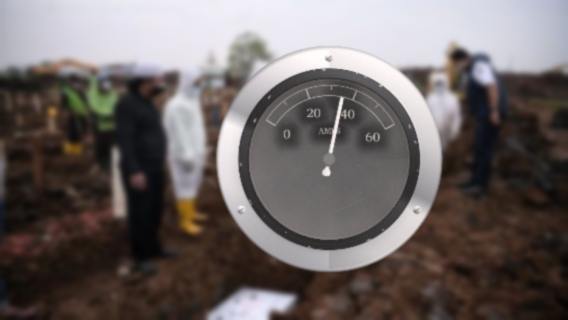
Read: value=35 unit=A
